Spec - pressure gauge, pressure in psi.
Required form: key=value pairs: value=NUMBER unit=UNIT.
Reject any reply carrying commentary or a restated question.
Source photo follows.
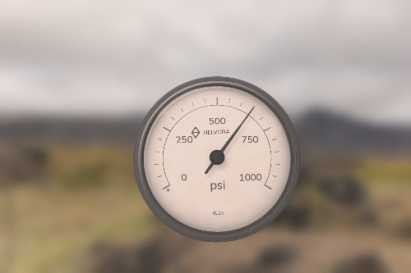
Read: value=650 unit=psi
